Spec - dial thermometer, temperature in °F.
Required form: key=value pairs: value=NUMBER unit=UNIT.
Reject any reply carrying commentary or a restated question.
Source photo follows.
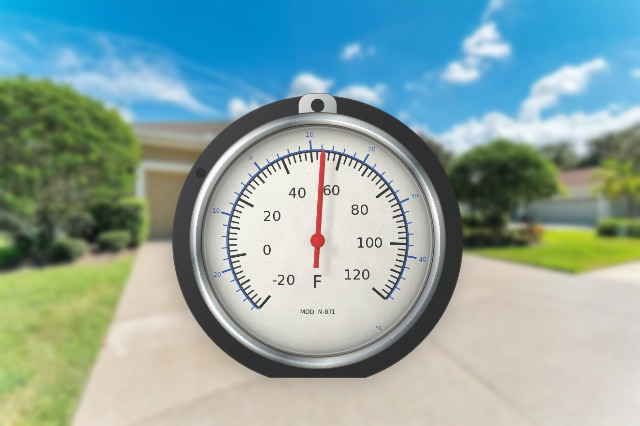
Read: value=54 unit=°F
